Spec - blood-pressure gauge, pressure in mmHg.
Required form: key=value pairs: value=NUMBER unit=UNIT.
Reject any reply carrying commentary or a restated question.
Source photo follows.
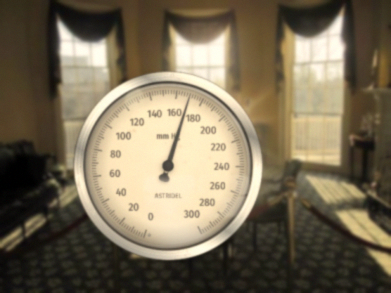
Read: value=170 unit=mmHg
